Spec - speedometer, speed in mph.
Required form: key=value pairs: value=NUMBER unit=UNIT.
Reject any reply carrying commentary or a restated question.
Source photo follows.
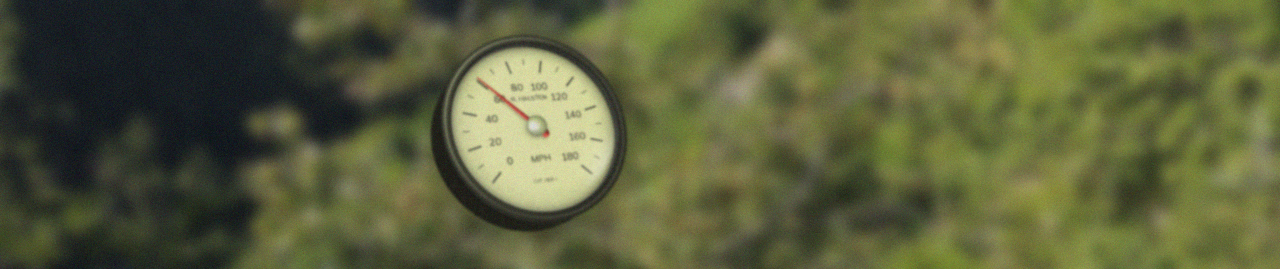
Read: value=60 unit=mph
